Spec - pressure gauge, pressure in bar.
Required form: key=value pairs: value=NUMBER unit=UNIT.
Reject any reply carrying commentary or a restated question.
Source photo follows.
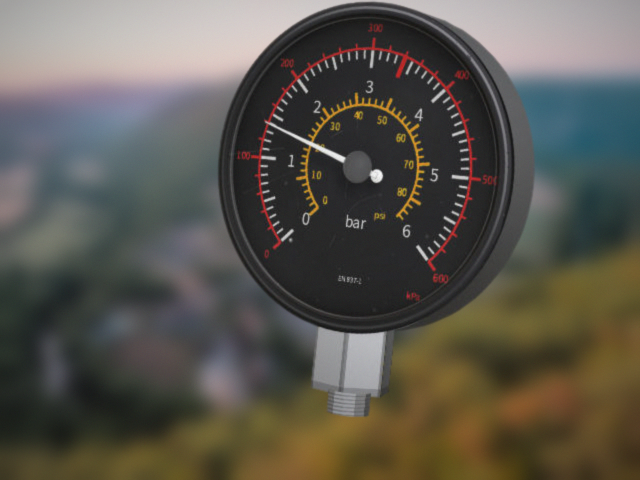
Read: value=1.4 unit=bar
